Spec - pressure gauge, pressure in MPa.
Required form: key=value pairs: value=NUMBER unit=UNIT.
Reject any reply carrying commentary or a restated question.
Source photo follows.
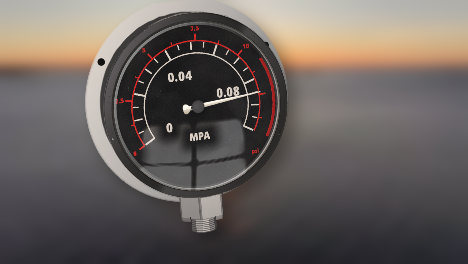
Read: value=0.085 unit=MPa
